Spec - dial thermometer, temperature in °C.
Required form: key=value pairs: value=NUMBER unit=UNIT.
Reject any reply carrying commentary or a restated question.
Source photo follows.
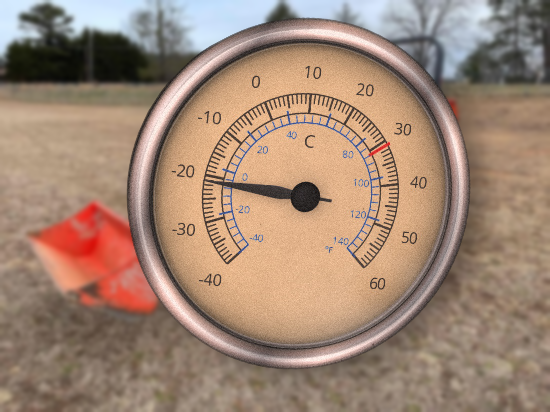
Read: value=-21 unit=°C
